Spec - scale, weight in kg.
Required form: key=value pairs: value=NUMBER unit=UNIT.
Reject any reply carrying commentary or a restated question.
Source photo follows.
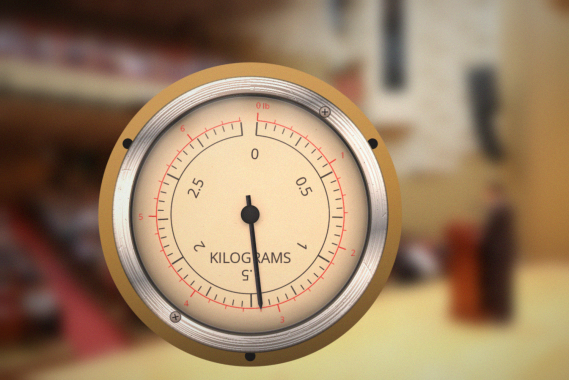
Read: value=1.45 unit=kg
